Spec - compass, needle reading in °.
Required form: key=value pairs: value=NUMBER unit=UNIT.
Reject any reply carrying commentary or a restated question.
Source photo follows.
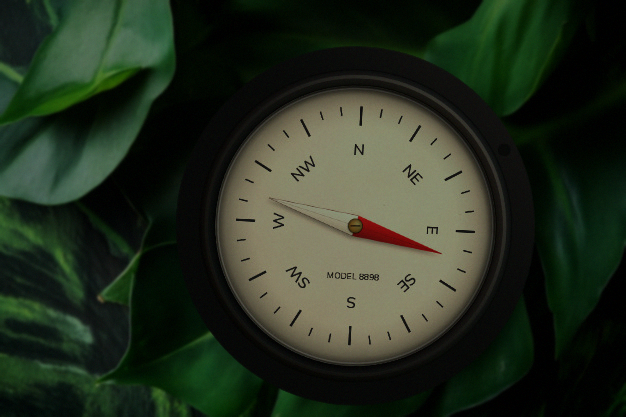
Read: value=105 unit=°
